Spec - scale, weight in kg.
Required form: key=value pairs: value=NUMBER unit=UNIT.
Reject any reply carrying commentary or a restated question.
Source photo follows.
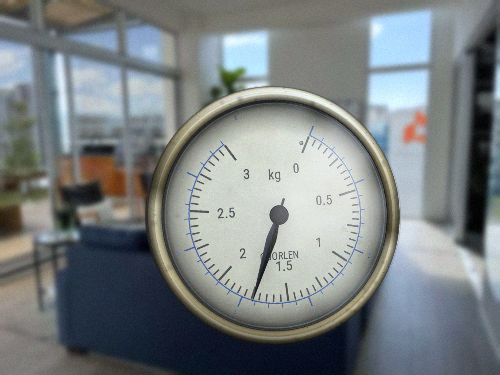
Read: value=1.75 unit=kg
